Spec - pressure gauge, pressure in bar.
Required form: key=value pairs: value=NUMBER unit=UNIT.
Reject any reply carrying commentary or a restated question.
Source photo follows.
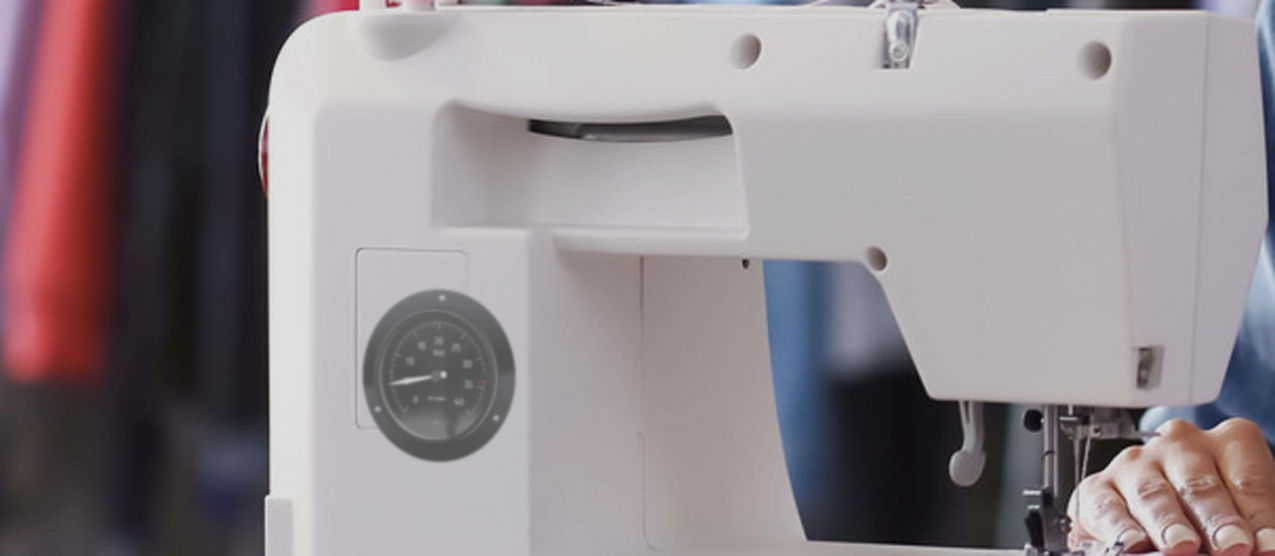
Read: value=5 unit=bar
